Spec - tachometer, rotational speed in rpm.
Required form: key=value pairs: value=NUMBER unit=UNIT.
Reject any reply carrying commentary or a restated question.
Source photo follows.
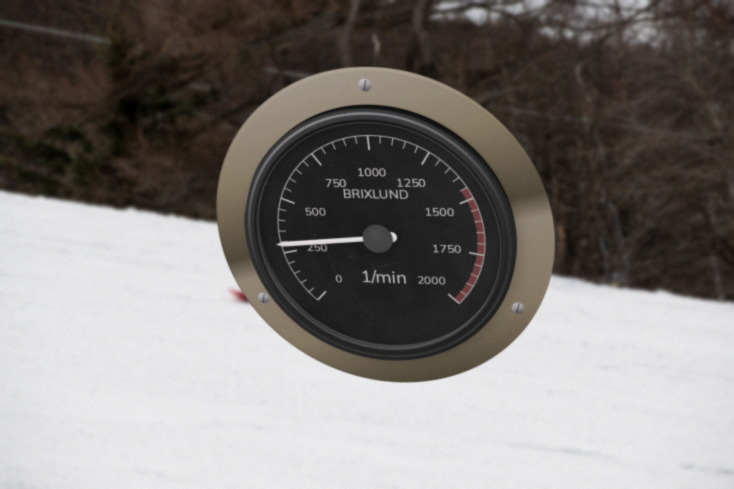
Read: value=300 unit=rpm
